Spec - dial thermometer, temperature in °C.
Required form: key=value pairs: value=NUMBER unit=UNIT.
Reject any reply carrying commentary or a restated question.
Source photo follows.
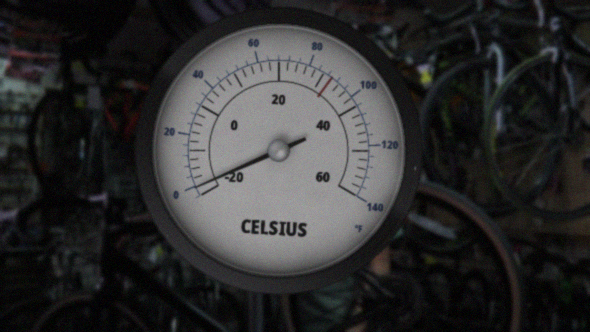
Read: value=-18 unit=°C
